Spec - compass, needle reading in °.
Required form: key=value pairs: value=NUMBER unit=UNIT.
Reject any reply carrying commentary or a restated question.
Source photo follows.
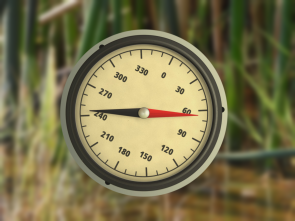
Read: value=65 unit=°
